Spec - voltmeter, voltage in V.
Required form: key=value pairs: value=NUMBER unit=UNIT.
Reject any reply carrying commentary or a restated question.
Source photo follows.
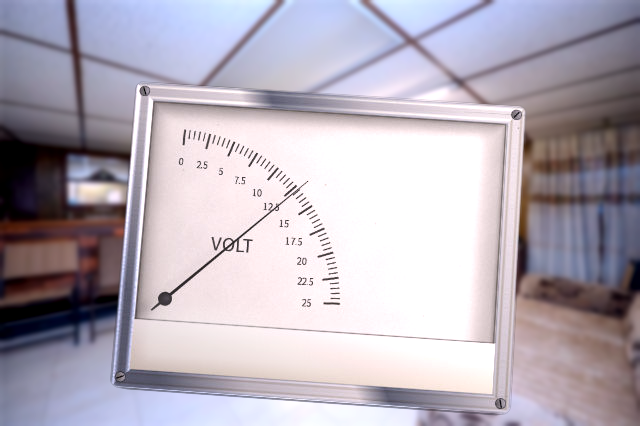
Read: value=13 unit=V
